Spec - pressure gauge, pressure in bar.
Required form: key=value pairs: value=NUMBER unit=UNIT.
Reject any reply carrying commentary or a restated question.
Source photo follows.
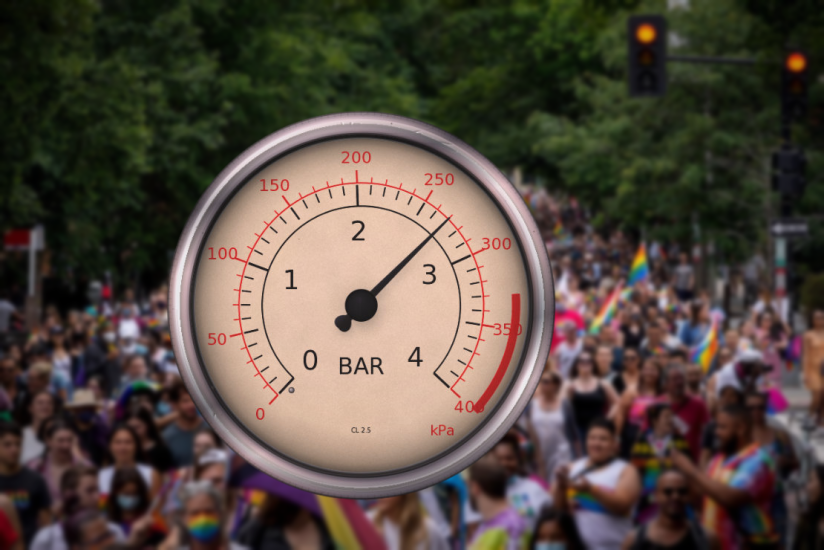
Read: value=2.7 unit=bar
